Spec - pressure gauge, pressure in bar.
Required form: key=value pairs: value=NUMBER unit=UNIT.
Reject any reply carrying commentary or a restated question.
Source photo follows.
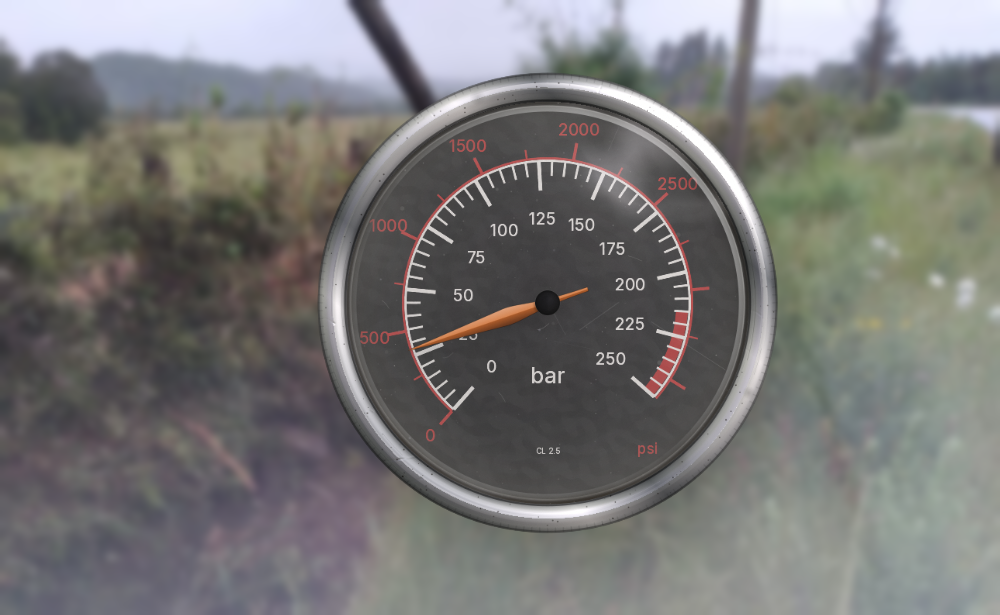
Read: value=27.5 unit=bar
